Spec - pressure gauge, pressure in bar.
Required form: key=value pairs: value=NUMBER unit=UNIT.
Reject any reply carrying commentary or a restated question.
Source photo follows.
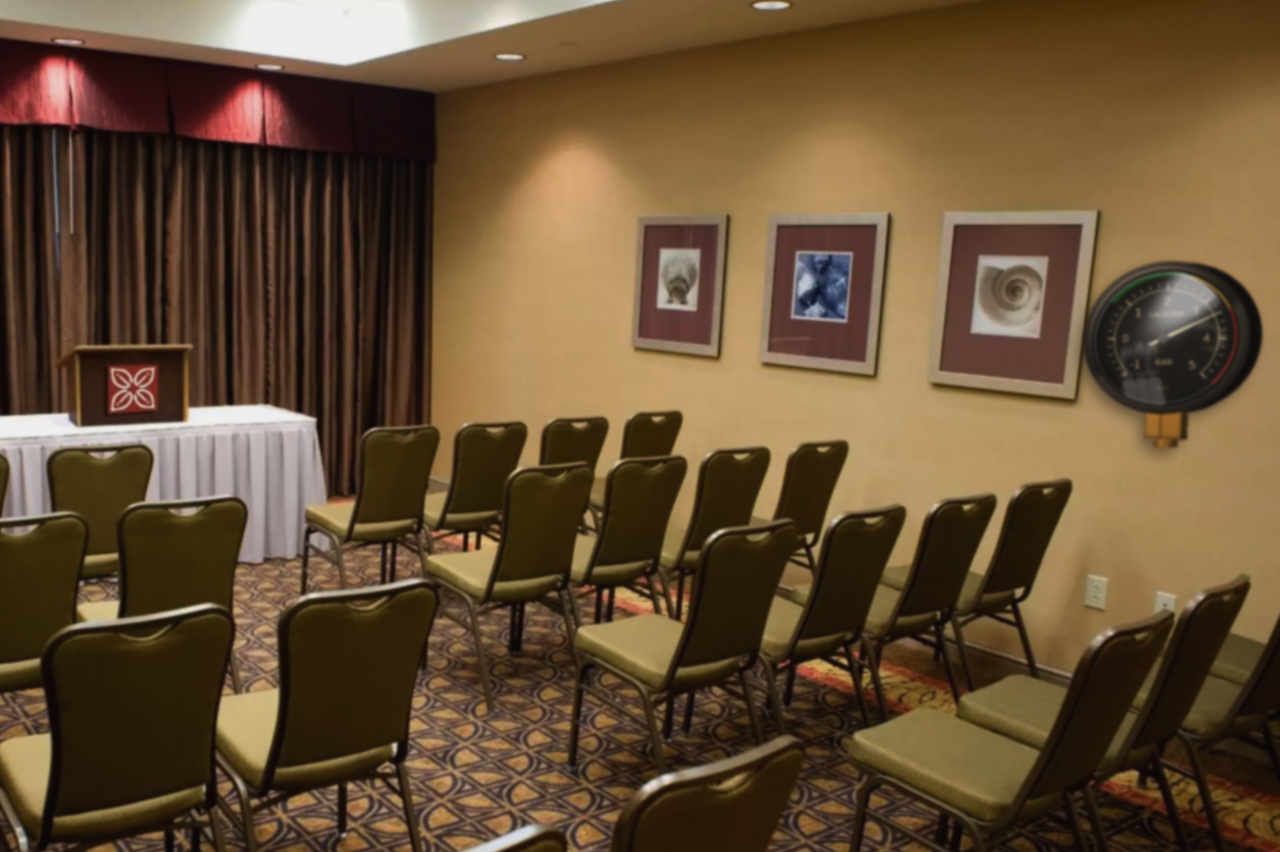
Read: value=3.4 unit=bar
